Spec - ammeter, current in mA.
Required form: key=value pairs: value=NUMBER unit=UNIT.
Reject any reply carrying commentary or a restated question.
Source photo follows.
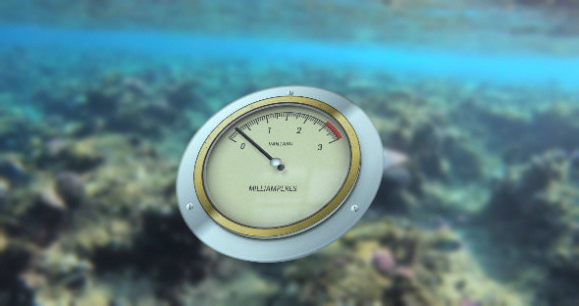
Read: value=0.25 unit=mA
